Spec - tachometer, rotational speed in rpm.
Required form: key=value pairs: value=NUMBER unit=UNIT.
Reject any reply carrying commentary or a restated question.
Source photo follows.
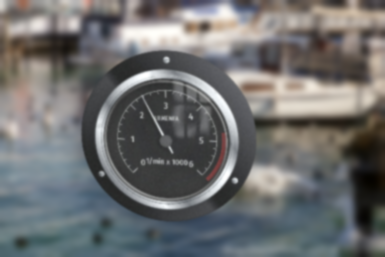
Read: value=2400 unit=rpm
